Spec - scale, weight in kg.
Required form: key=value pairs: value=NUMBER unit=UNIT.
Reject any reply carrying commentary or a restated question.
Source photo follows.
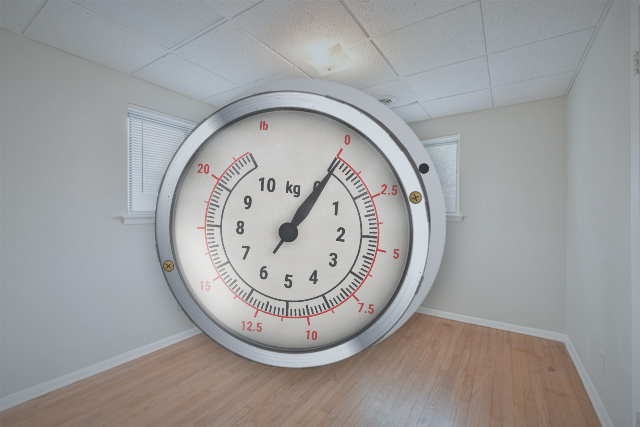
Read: value=0.1 unit=kg
